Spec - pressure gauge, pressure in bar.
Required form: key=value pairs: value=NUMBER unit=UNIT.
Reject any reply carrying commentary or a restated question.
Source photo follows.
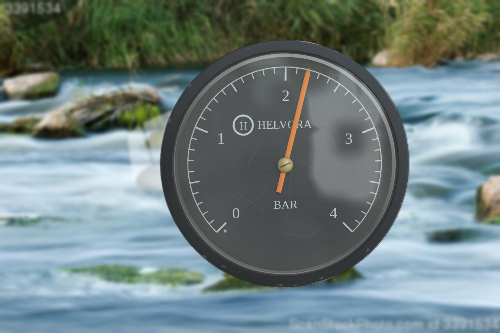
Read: value=2.2 unit=bar
